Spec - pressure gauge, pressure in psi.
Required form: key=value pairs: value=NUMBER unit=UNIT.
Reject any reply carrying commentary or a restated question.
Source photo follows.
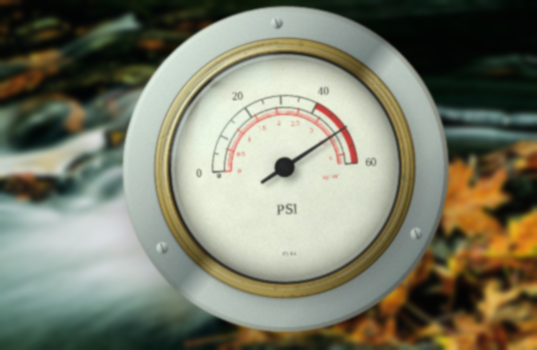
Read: value=50 unit=psi
